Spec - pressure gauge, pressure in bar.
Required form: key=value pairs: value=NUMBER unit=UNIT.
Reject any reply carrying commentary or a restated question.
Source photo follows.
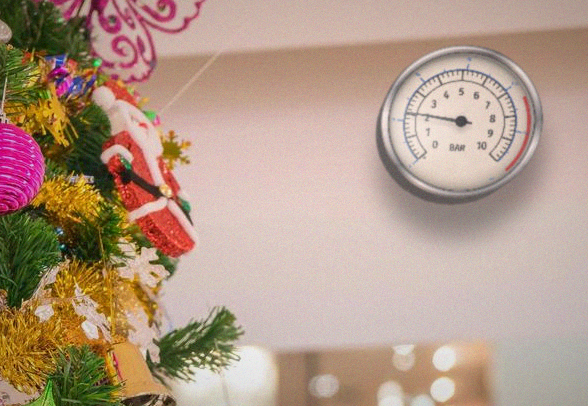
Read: value=2 unit=bar
